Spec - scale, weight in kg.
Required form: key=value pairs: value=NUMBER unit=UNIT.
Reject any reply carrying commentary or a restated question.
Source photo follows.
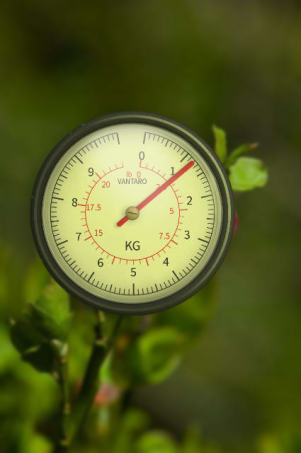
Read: value=1.2 unit=kg
